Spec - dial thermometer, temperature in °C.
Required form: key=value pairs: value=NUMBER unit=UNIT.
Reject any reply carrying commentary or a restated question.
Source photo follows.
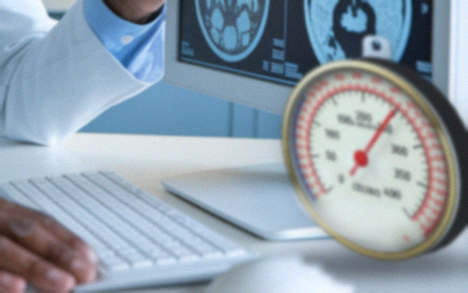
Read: value=250 unit=°C
